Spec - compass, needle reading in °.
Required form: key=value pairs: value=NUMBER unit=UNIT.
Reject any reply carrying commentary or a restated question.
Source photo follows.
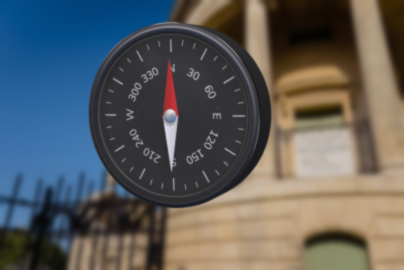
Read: value=0 unit=°
